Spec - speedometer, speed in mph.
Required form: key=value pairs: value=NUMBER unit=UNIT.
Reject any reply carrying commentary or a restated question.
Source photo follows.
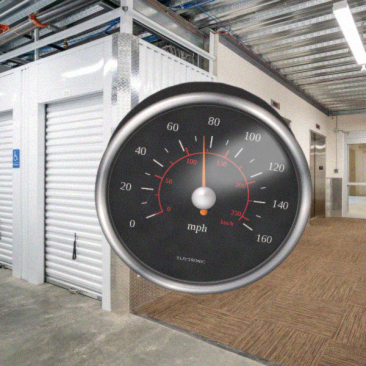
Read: value=75 unit=mph
